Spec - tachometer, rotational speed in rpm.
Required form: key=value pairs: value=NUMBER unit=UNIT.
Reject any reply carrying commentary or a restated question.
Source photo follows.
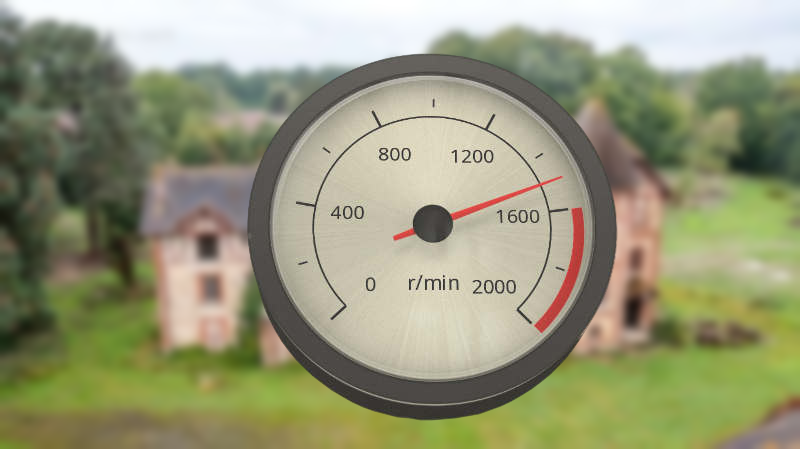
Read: value=1500 unit=rpm
